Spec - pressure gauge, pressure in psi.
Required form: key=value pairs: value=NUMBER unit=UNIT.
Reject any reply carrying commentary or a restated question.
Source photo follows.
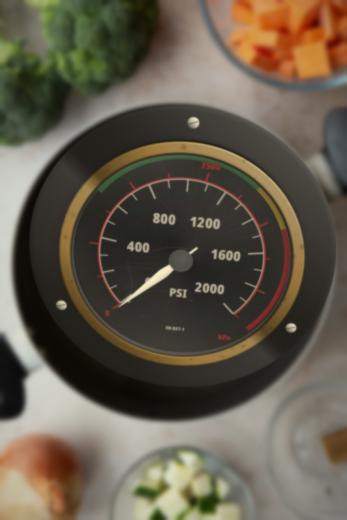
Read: value=0 unit=psi
